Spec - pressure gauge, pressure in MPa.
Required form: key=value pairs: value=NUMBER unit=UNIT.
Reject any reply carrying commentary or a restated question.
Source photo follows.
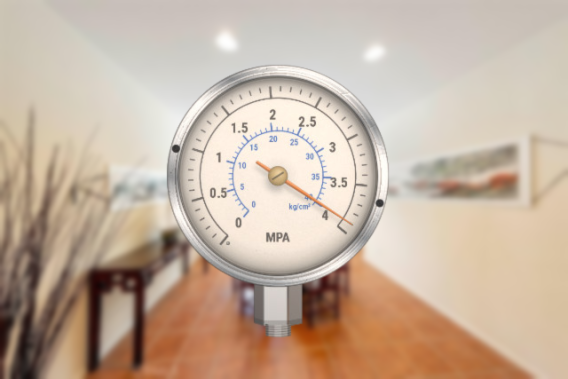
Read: value=3.9 unit=MPa
